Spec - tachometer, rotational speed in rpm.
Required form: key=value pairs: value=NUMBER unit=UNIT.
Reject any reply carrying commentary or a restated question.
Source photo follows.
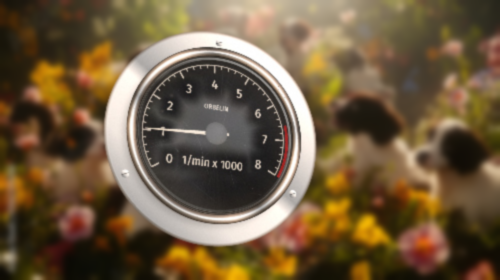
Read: value=1000 unit=rpm
